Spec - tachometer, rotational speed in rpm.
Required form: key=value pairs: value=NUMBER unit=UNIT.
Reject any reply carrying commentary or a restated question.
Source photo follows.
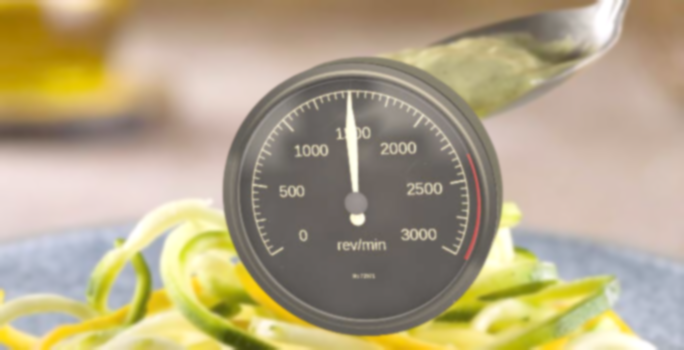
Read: value=1500 unit=rpm
